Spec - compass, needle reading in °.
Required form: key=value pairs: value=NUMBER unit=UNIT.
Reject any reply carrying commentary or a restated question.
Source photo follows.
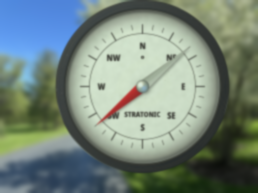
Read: value=230 unit=°
